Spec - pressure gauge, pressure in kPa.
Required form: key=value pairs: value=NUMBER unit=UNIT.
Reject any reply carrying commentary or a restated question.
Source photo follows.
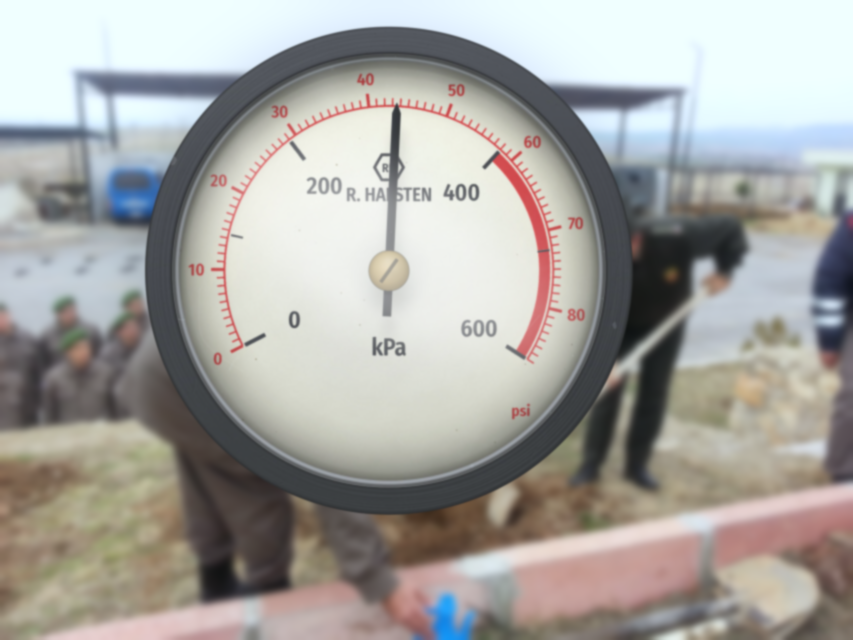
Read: value=300 unit=kPa
